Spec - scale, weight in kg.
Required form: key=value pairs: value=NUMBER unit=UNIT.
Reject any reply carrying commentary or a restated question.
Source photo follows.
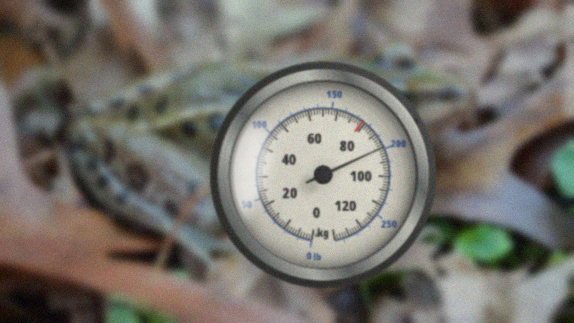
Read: value=90 unit=kg
